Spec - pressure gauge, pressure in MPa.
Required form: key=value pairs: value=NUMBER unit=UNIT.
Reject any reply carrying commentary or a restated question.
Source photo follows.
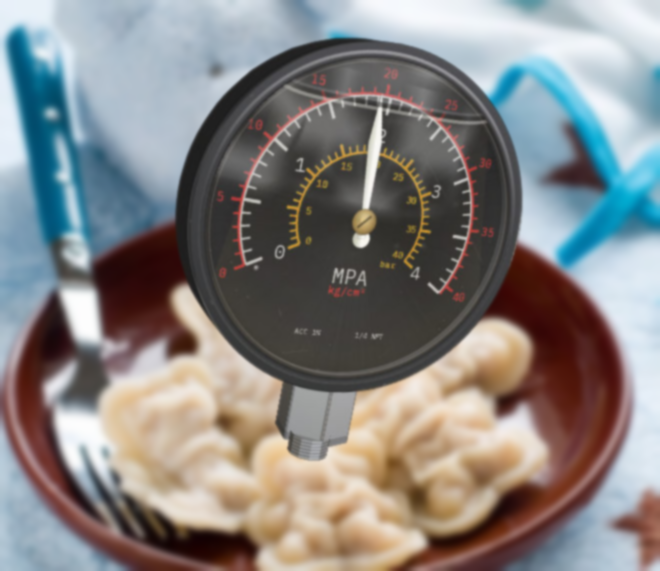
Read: value=1.9 unit=MPa
